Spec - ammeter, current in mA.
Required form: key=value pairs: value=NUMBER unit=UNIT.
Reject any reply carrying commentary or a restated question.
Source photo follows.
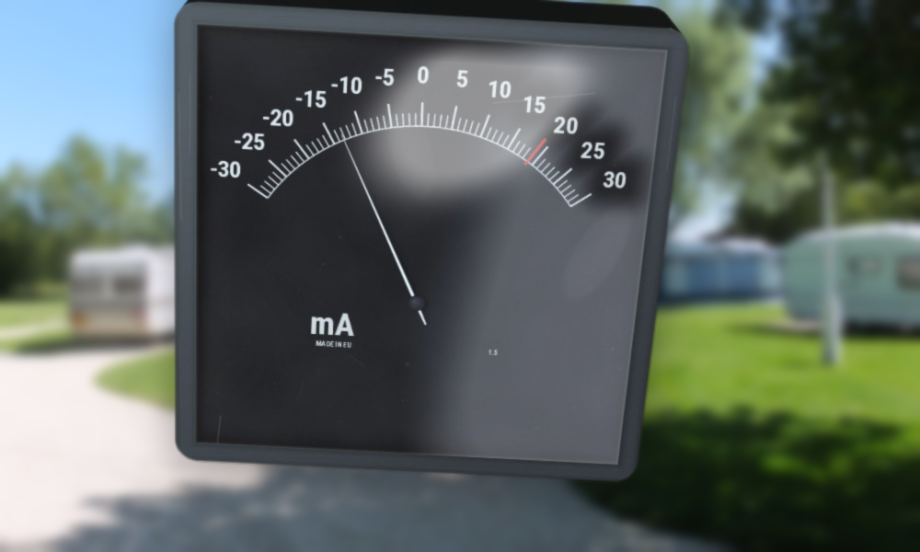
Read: value=-13 unit=mA
